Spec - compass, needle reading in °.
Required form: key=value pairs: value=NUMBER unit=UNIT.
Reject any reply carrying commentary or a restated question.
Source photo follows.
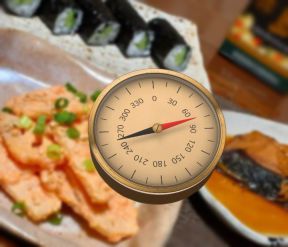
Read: value=75 unit=°
